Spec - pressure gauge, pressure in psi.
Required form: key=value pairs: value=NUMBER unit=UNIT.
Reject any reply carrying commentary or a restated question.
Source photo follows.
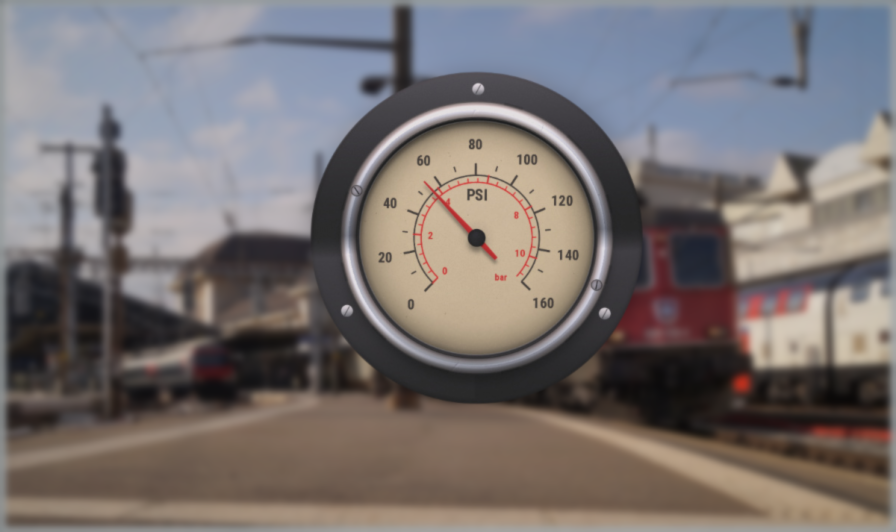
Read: value=55 unit=psi
